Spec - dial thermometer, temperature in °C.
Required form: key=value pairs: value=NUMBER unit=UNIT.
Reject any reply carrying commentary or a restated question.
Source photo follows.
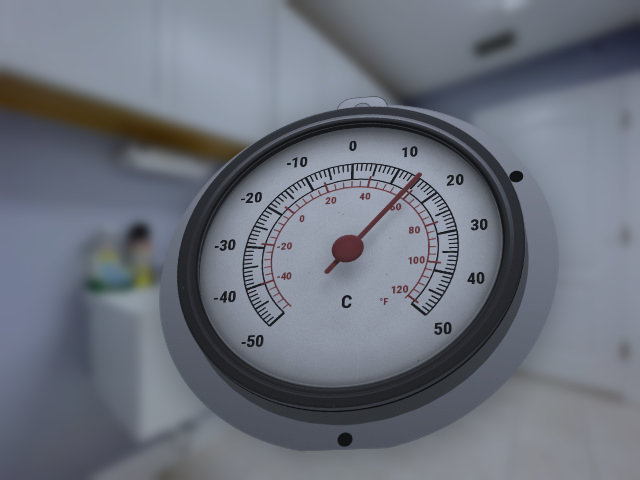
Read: value=15 unit=°C
